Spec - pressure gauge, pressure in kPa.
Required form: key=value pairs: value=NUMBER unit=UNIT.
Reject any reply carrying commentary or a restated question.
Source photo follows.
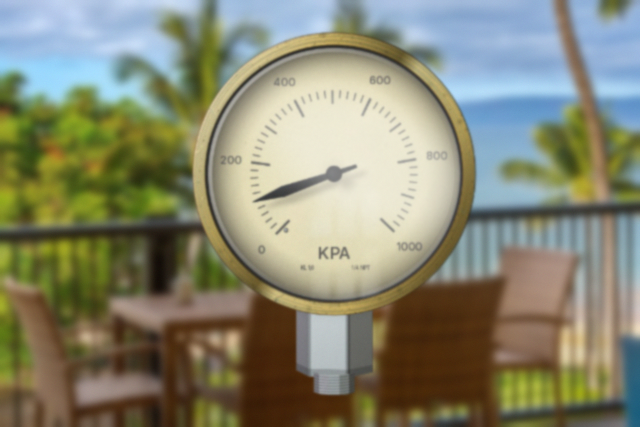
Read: value=100 unit=kPa
